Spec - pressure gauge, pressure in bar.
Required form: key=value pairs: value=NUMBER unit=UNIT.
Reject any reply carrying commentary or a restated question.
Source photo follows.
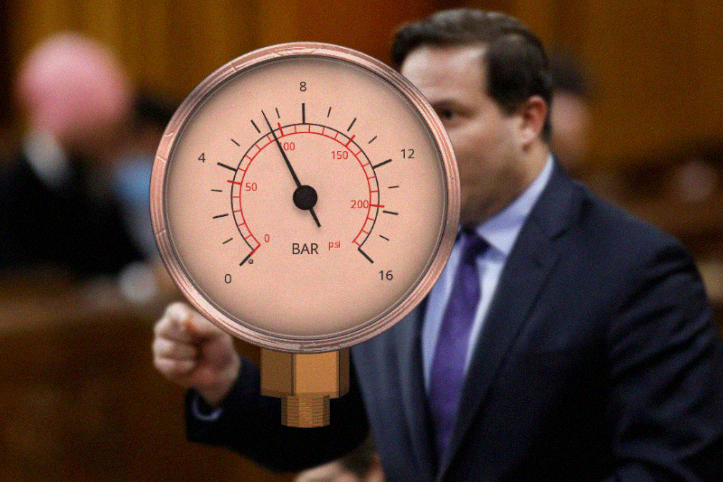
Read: value=6.5 unit=bar
